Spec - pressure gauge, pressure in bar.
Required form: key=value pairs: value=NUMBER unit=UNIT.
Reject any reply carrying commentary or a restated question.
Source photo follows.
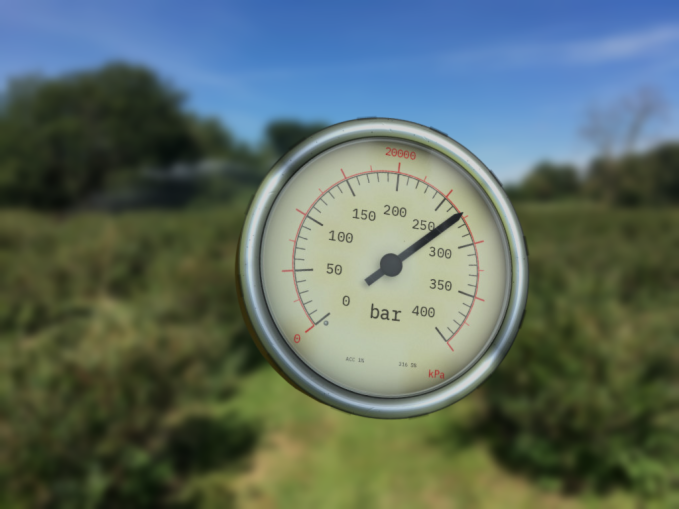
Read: value=270 unit=bar
